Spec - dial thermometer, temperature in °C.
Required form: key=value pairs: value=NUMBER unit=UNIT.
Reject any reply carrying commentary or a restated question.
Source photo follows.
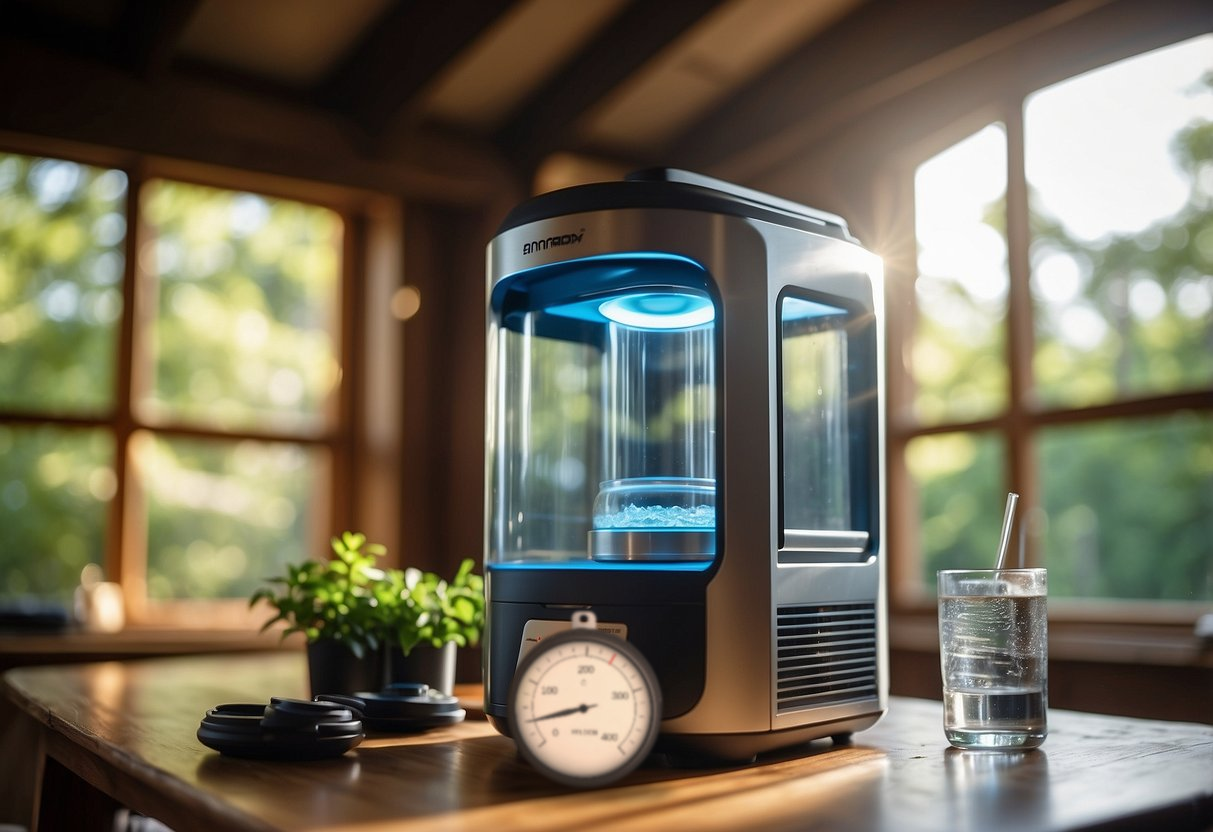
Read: value=40 unit=°C
